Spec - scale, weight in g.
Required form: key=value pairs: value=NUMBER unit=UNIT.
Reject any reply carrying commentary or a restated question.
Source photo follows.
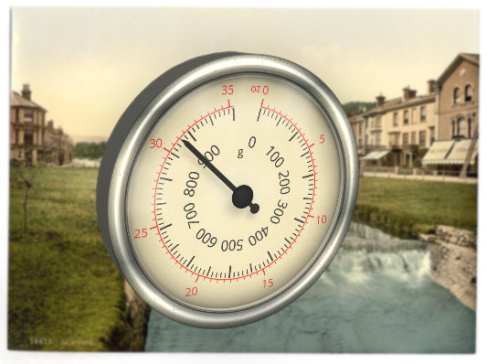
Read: value=880 unit=g
